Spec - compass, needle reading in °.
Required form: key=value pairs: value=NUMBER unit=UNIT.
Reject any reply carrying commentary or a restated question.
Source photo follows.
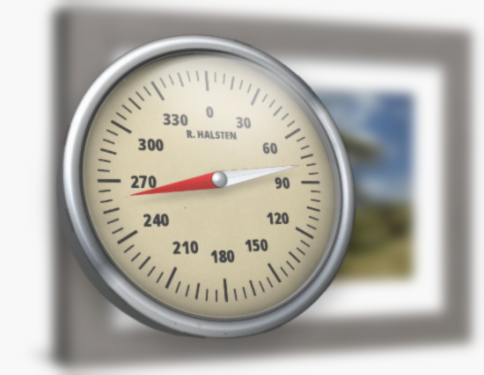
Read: value=260 unit=°
